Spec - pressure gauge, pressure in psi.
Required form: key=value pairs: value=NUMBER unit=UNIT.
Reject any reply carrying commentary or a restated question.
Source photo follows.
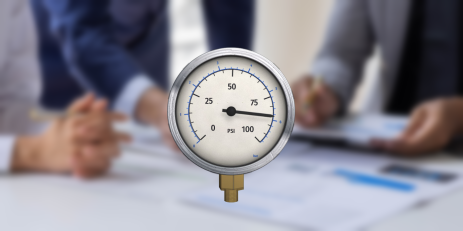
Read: value=85 unit=psi
